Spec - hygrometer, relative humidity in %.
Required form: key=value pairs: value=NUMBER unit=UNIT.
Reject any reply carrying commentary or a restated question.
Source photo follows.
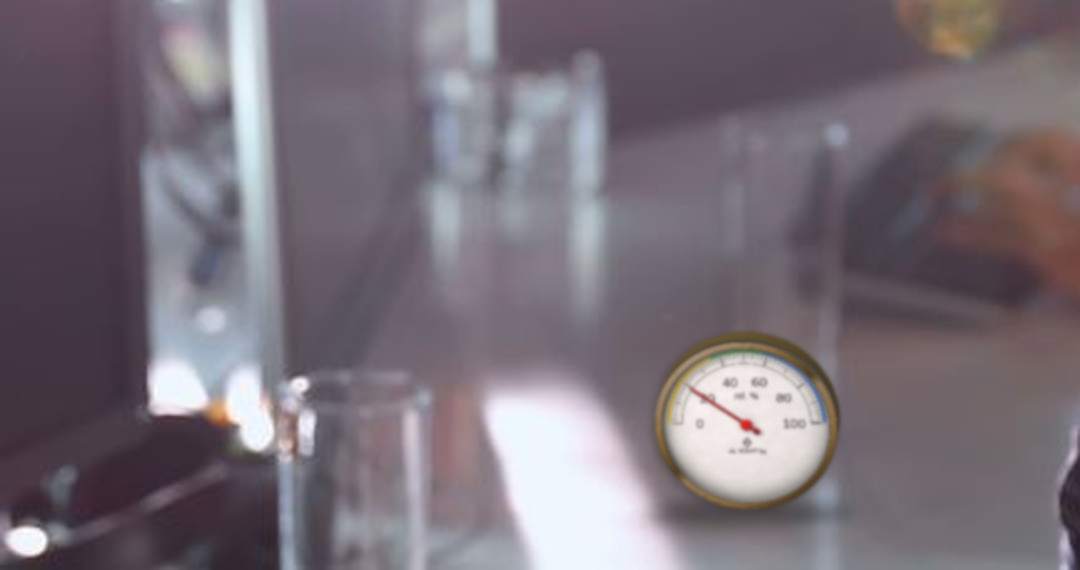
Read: value=20 unit=%
